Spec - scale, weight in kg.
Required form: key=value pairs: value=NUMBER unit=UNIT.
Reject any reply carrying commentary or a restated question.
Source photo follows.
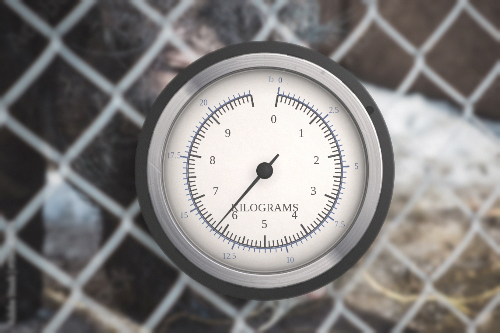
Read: value=6.2 unit=kg
